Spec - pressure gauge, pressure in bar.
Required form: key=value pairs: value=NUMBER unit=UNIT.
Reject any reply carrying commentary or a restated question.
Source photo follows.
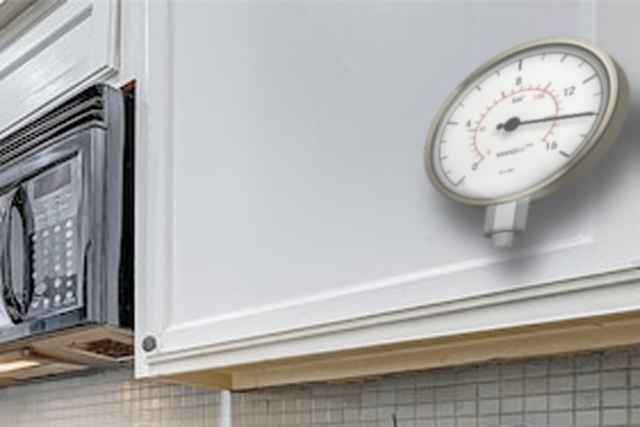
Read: value=14 unit=bar
